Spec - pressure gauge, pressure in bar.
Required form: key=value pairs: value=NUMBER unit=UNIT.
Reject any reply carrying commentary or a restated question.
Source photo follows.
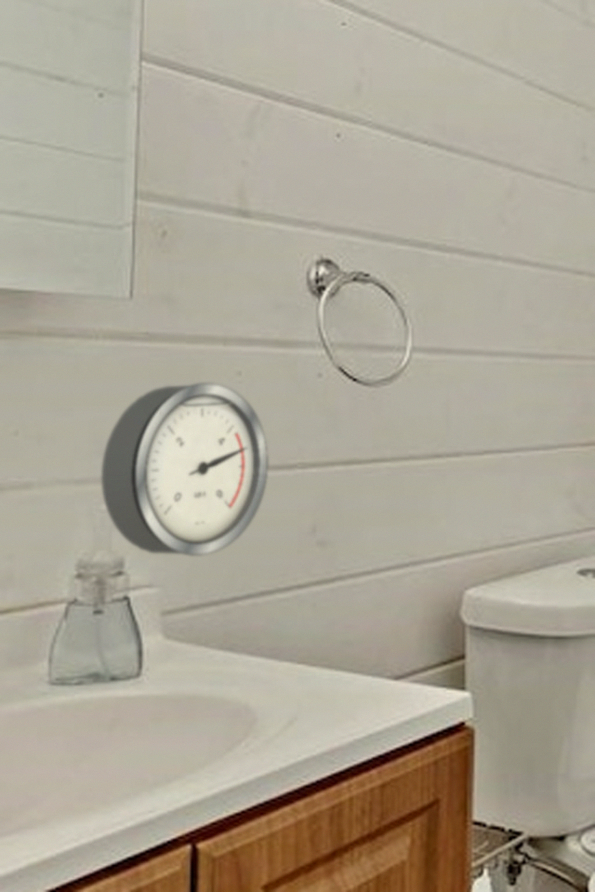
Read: value=4.6 unit=bar
